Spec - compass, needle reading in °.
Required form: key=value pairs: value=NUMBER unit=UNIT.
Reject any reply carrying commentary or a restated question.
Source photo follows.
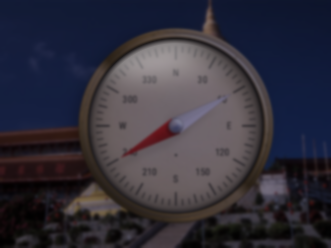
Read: value=240 unit=°
